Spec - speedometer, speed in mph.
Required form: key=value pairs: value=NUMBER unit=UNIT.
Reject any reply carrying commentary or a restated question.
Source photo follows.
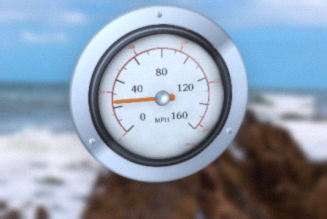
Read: value=25 unit=mph
